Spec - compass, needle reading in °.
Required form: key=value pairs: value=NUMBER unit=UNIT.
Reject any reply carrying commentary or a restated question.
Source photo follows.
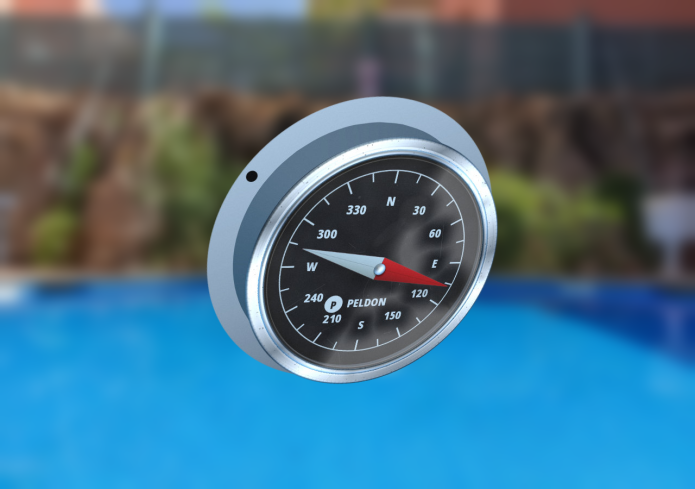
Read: value=105 unit=°
